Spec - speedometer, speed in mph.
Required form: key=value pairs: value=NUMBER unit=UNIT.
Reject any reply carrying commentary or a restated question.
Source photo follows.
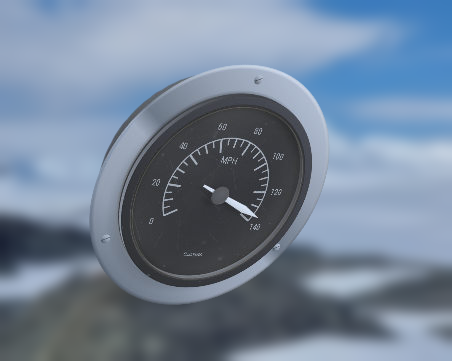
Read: value=135 unit=mph
